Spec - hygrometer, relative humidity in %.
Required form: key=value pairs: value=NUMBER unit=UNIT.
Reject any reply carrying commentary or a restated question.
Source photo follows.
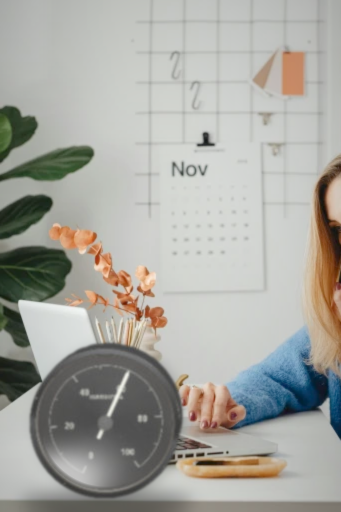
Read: value=60 unit=%
